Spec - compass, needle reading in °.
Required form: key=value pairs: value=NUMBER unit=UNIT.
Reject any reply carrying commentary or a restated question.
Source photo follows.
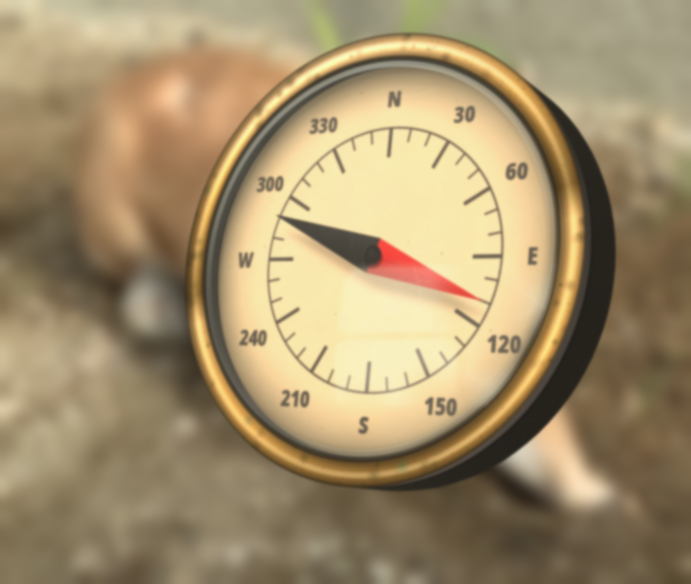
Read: value=110 unit=°
